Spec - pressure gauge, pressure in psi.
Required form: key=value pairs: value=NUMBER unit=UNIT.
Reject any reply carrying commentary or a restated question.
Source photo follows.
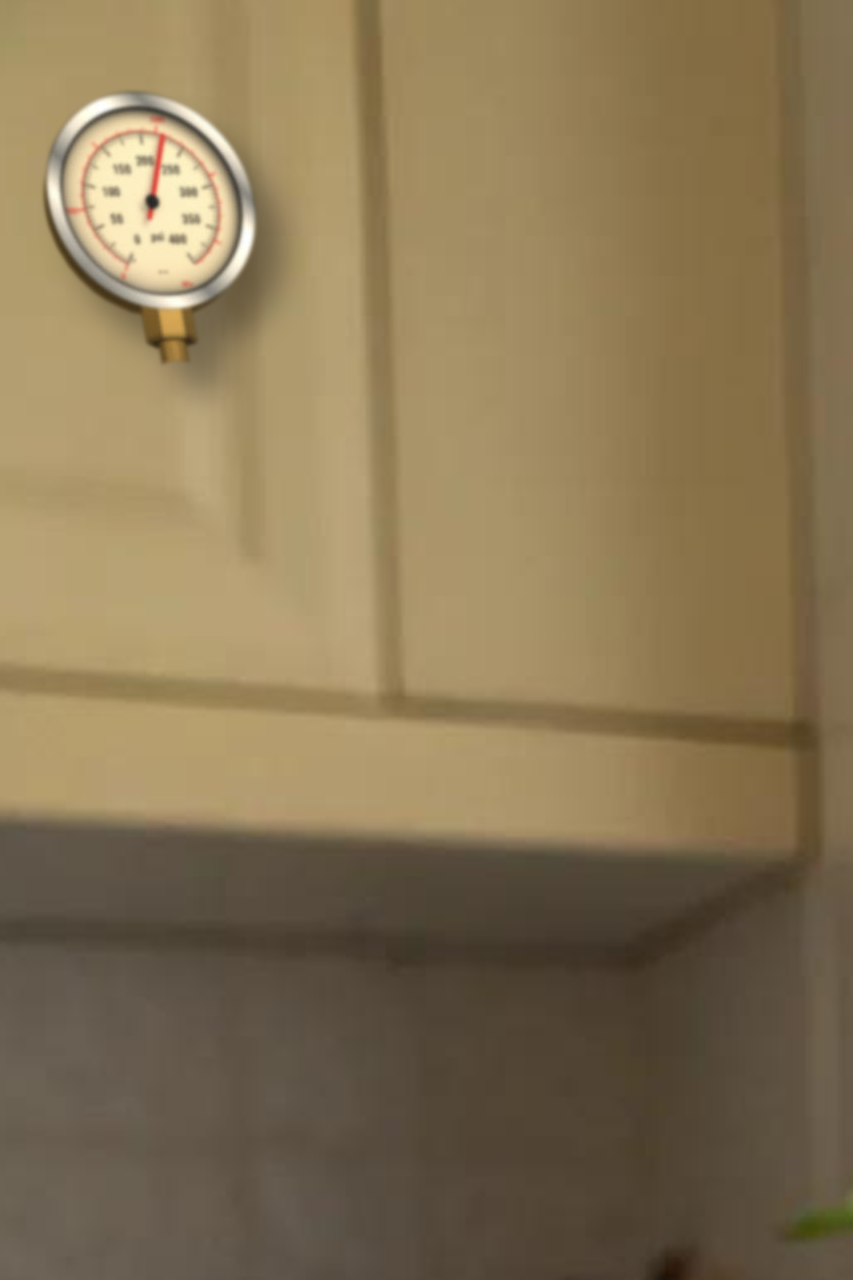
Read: value=225 unit=psi
